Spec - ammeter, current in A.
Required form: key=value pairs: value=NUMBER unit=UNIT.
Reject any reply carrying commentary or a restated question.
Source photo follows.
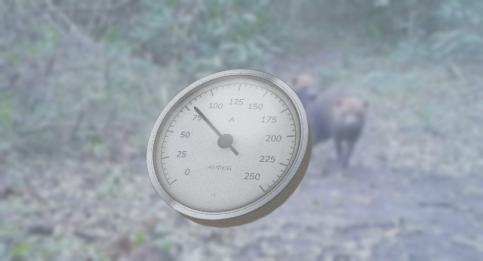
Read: value=80 unit=A
